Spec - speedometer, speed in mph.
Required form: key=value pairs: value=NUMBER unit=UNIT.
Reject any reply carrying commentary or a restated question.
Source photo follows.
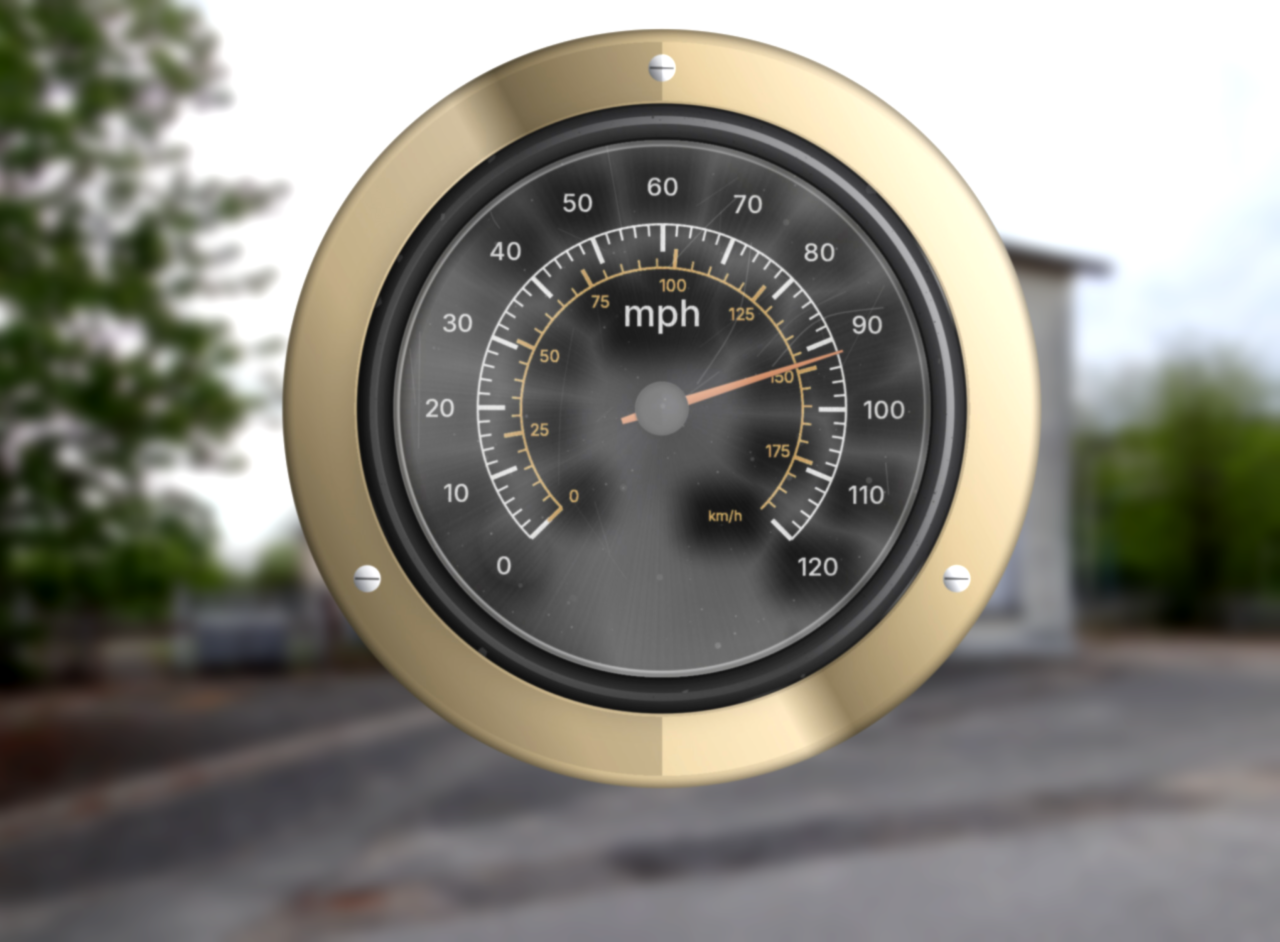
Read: value=92 unit=mph
